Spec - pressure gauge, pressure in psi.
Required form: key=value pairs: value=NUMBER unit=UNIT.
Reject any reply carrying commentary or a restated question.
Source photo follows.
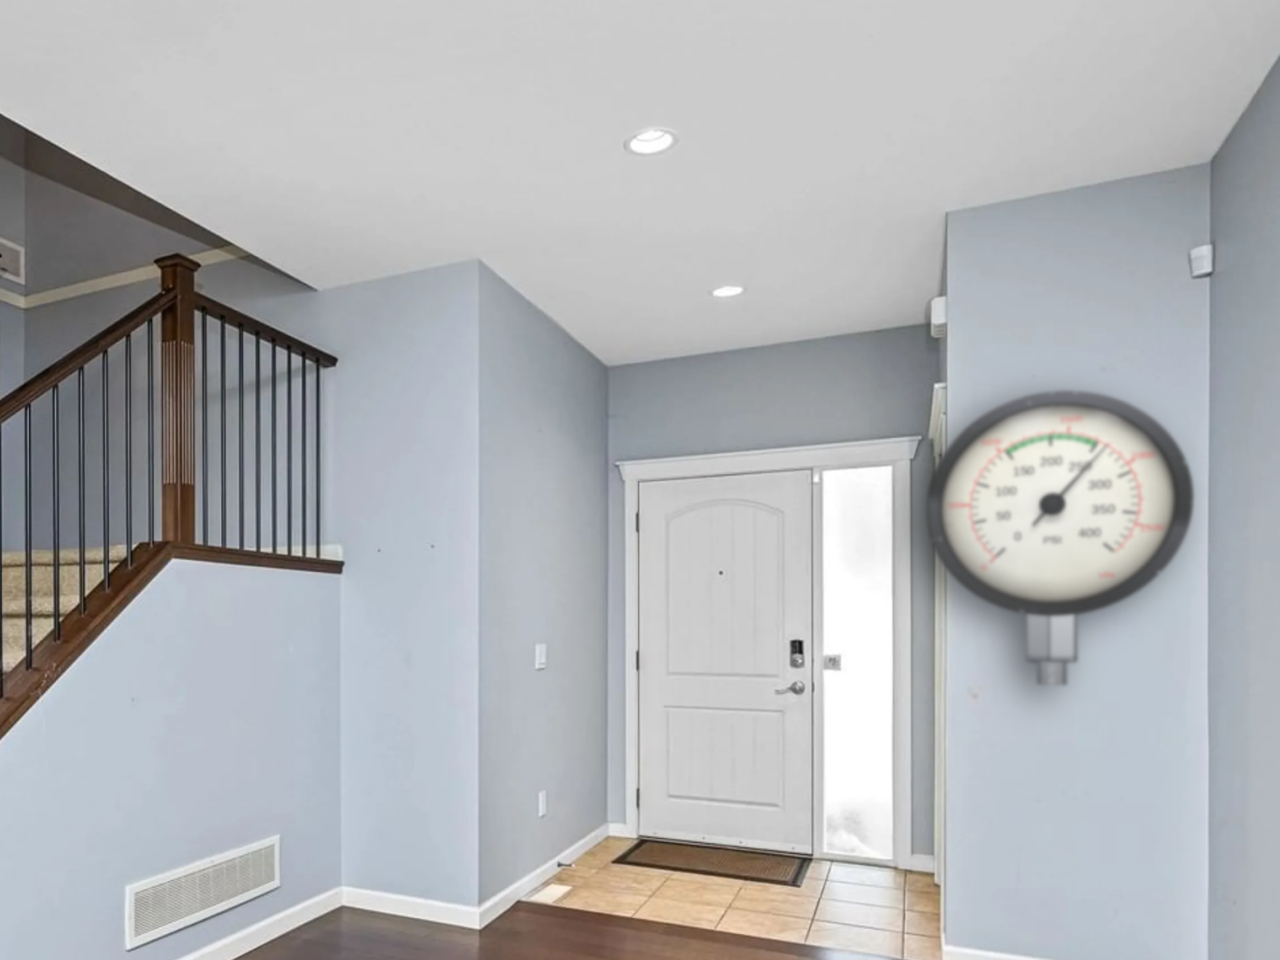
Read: value=260 unit=psi
